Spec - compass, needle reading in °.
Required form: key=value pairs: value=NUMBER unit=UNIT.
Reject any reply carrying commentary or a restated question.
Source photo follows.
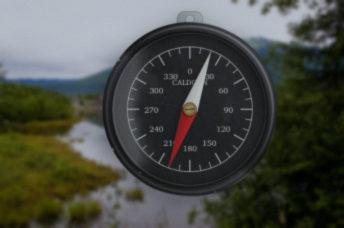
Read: value=200 unit=°
